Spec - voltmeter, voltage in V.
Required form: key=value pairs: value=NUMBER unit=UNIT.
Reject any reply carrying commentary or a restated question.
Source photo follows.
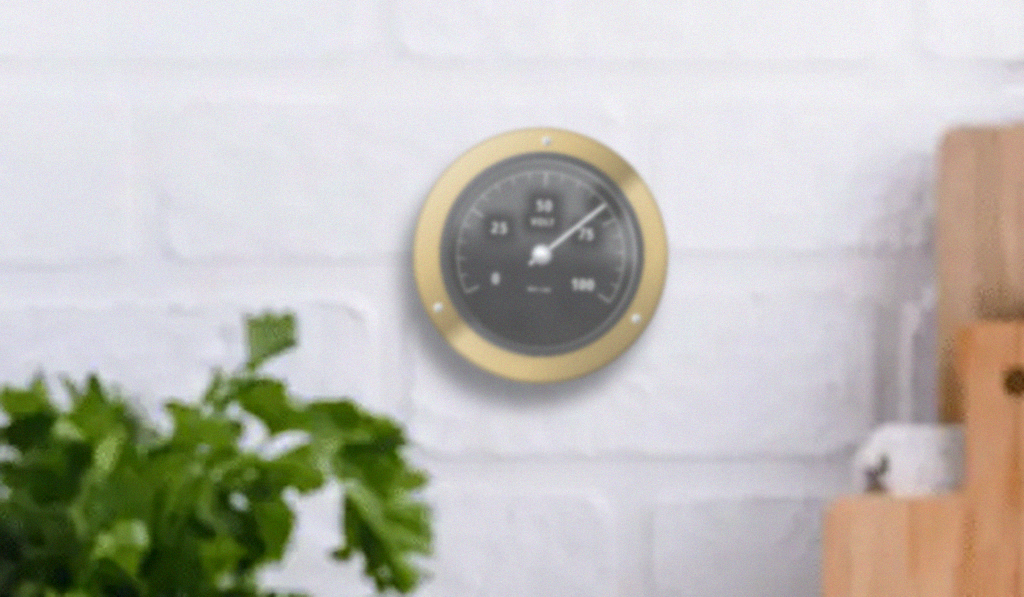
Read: value=70 unit=V
